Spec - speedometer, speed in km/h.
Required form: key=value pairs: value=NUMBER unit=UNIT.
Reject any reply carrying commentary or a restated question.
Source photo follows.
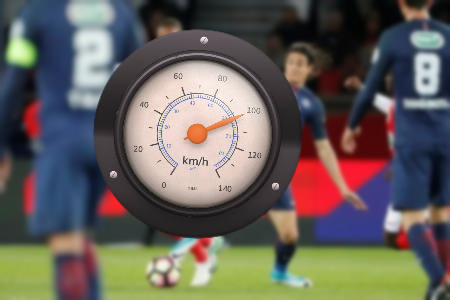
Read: value=100 unit=km/h
